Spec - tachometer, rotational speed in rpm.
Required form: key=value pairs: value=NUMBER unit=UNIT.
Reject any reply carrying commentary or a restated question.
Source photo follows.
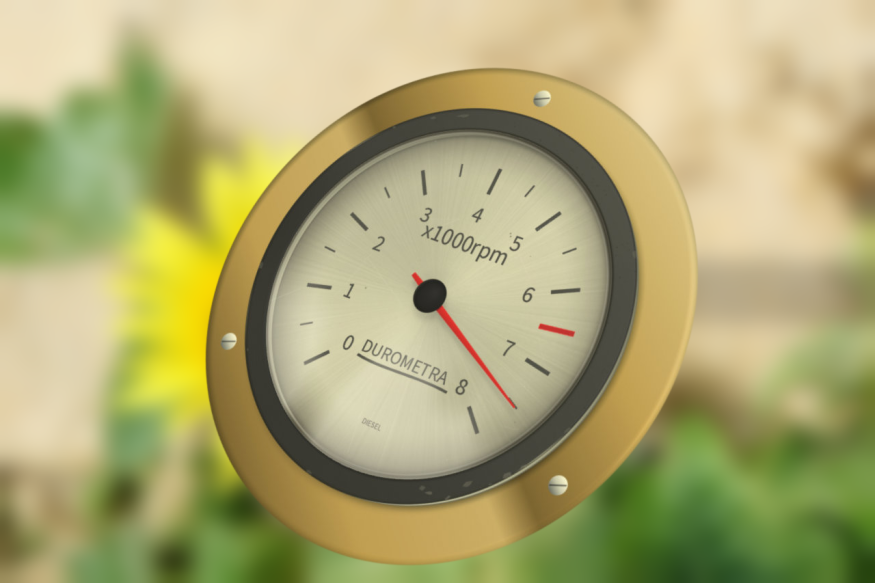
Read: value=7500 unit=rpm
